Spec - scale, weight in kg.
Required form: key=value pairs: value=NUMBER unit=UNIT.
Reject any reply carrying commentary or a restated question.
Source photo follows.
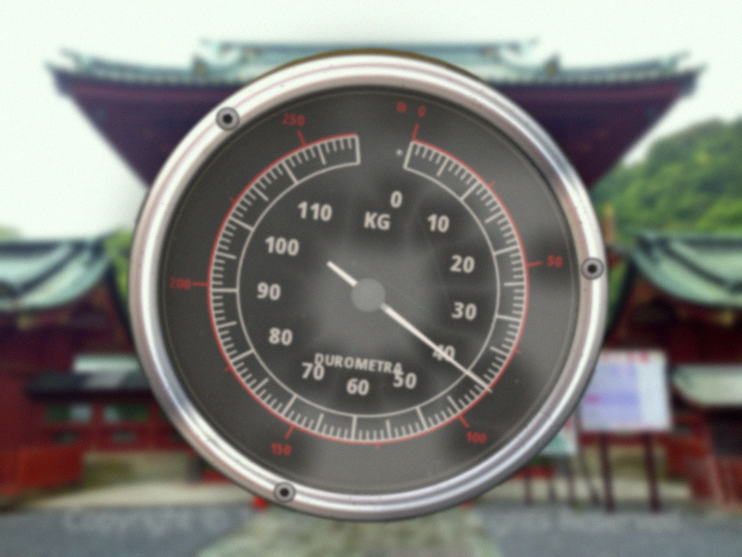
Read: value=40 unit=kg
